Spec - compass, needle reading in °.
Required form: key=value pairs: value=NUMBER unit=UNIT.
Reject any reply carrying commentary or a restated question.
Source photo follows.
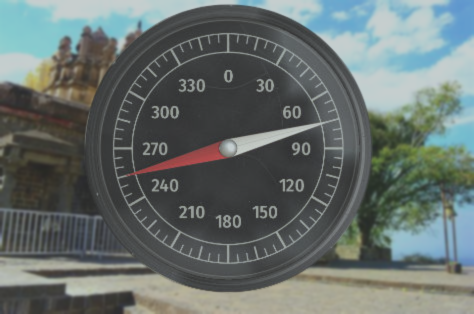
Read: value=255 unit=°
